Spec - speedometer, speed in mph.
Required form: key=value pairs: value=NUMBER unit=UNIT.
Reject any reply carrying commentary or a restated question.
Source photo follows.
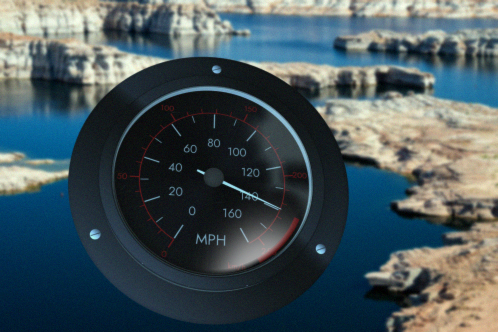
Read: value=140 unit=mph
